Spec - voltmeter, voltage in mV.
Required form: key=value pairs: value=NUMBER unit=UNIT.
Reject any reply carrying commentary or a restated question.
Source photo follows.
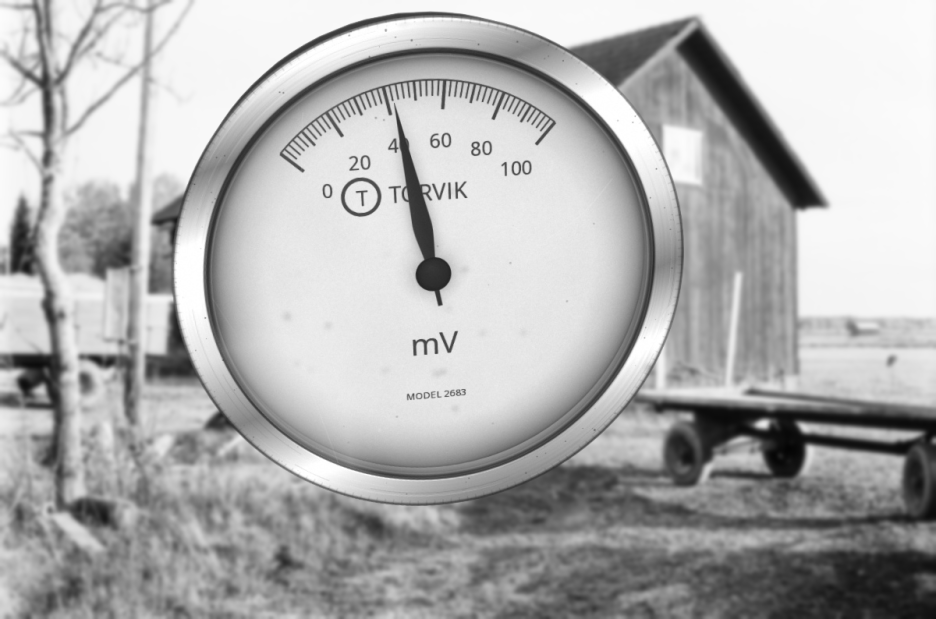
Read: value=42 unit=mV
